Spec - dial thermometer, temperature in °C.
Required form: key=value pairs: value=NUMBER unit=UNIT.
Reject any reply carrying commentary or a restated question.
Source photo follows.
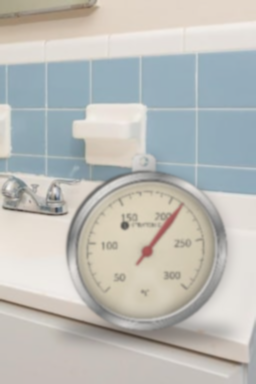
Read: value=210 unit=°C
